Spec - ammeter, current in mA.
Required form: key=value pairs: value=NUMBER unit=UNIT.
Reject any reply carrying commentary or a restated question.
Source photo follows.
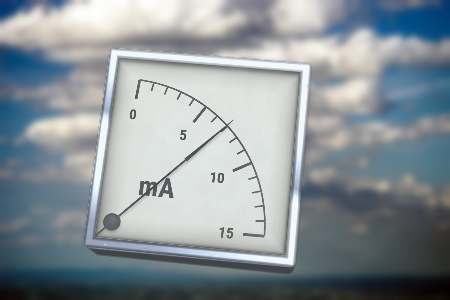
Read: value=7 unit=mA
